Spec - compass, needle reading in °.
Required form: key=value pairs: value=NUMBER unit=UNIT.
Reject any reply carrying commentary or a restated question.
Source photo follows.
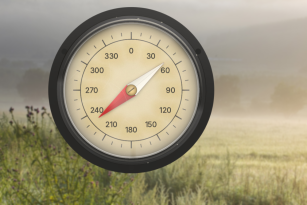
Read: value=230 unit=°
